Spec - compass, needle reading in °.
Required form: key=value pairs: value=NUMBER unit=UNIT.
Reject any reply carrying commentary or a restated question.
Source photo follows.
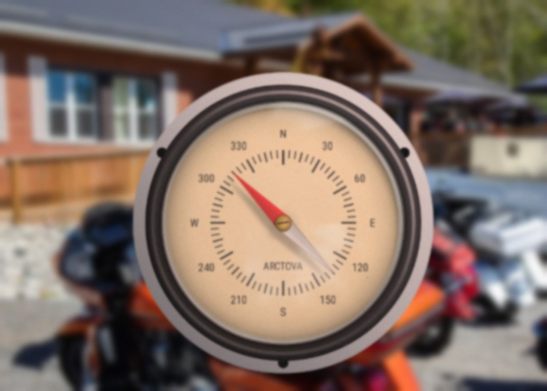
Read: value=315 unit=°
